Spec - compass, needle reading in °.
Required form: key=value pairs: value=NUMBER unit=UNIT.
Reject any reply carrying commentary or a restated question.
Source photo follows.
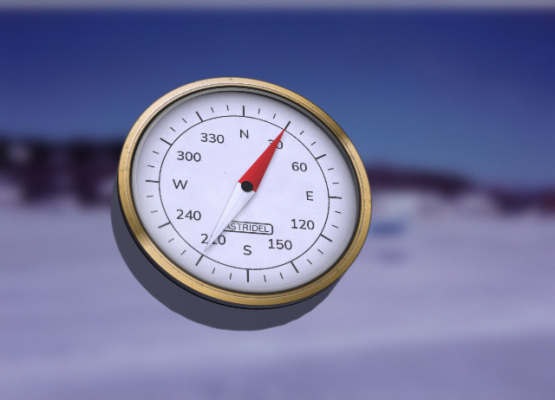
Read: value=30 unit=°
